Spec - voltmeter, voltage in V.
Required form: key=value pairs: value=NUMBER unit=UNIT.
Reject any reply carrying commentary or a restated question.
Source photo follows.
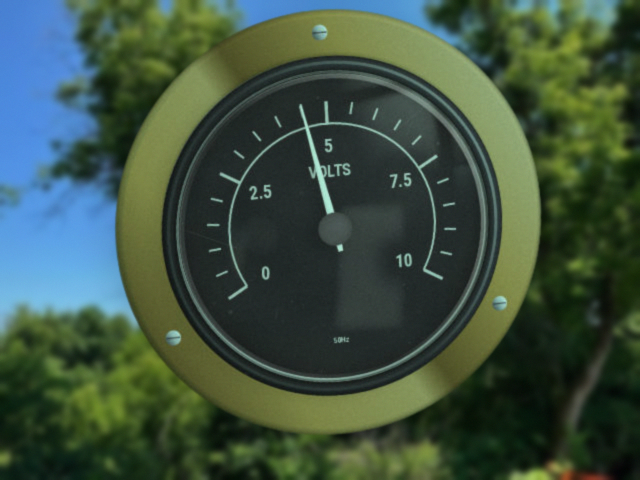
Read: value=4.5 unit=V
